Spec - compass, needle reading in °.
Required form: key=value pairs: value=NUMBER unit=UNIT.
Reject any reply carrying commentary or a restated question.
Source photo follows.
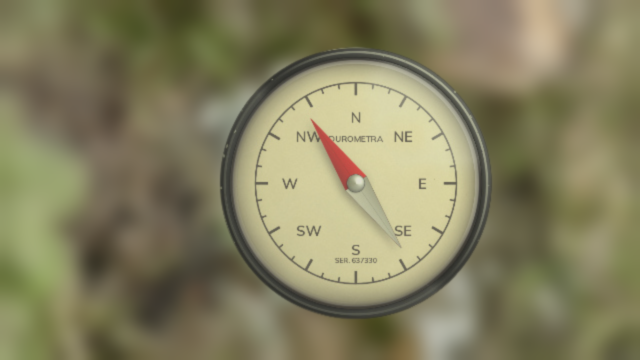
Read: value=325 unit=°
